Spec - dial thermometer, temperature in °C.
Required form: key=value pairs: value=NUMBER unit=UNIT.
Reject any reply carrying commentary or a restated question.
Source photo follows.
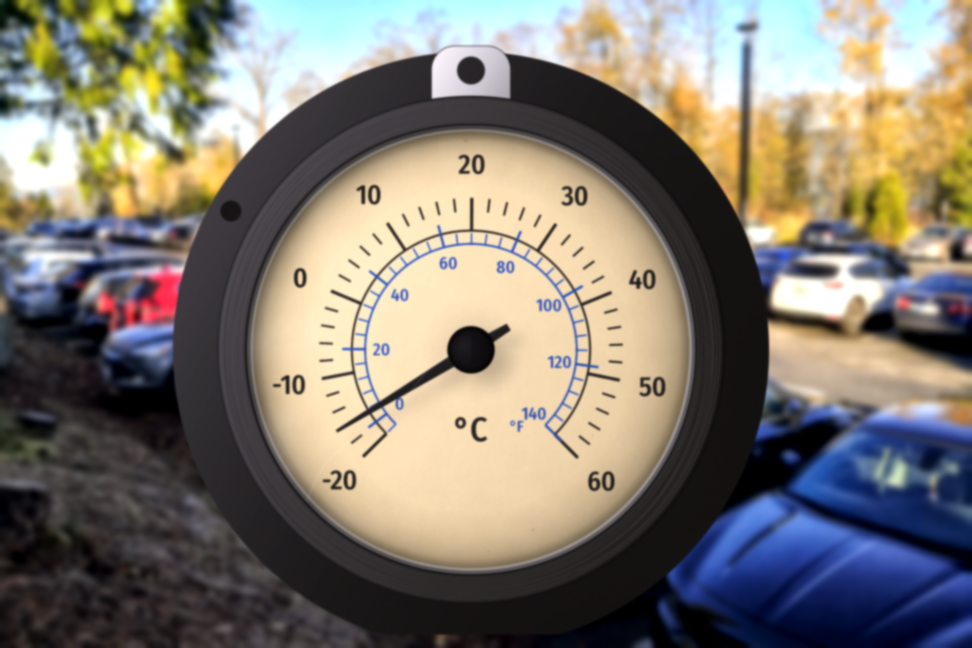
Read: value=-16 unit=°C
